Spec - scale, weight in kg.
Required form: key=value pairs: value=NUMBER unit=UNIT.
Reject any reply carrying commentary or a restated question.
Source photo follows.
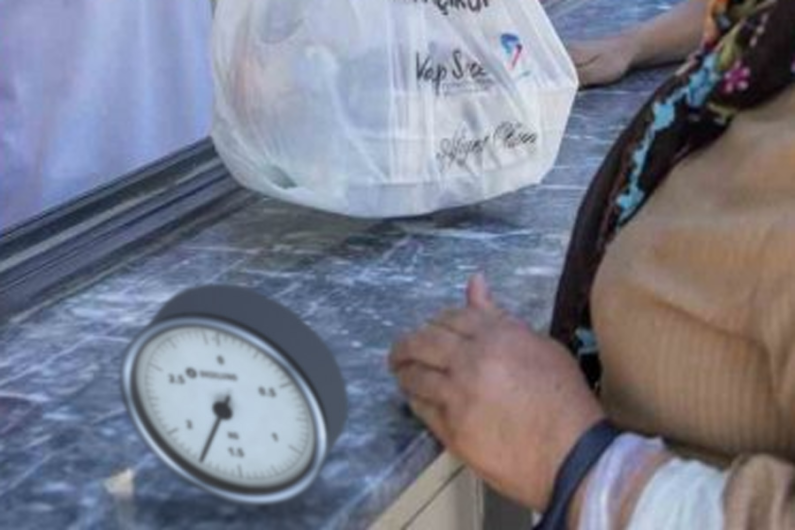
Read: value=1.75 unit=kg
